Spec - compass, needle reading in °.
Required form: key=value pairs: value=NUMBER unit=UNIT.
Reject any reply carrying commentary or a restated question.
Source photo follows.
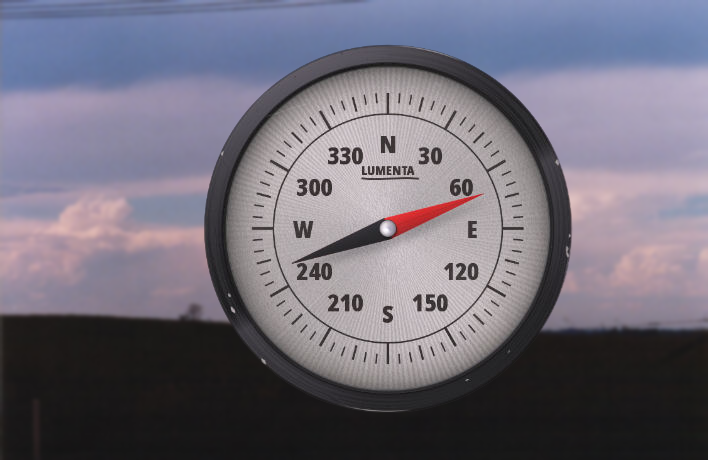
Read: value=70 unit=°
